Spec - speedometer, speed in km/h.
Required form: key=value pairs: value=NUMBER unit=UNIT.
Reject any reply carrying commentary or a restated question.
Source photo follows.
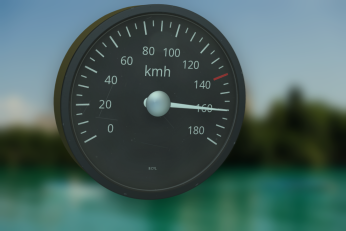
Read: value=160 unit=km/h
